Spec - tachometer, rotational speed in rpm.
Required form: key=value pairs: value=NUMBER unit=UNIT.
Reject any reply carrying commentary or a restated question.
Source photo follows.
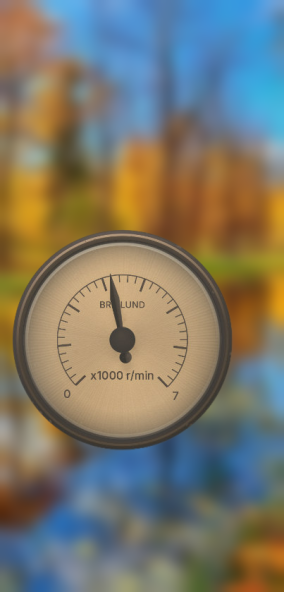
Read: value=3200 unit=rpm
